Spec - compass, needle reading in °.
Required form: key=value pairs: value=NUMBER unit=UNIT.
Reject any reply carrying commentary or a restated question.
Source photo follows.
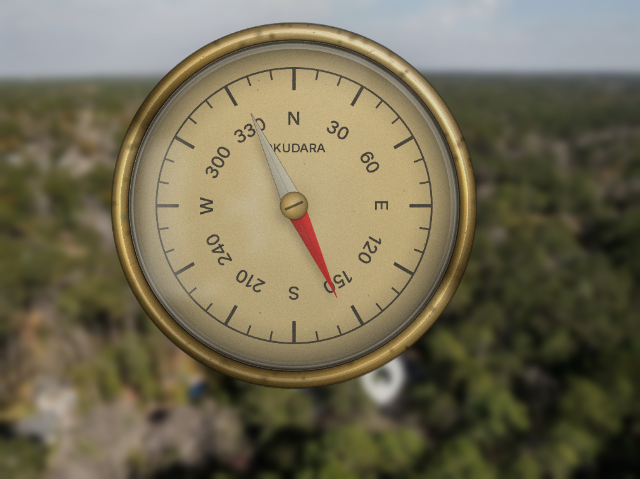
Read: value=155 unit=°
